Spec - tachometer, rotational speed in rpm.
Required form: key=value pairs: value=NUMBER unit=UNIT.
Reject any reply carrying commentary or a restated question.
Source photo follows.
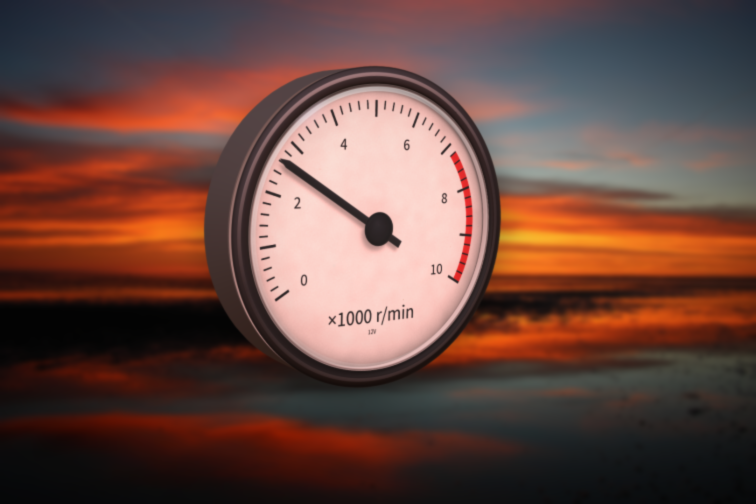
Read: value=2600 unit=rpm
